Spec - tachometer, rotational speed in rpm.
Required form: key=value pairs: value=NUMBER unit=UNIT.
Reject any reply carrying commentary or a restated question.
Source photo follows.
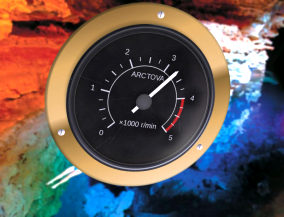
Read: value=3250 unit=rpm
